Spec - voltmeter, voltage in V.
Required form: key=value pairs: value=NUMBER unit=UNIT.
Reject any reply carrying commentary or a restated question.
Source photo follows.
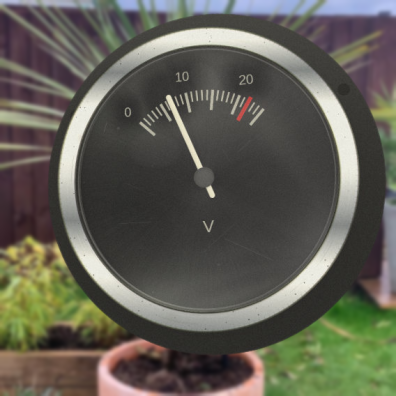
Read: value=7 unit=V
